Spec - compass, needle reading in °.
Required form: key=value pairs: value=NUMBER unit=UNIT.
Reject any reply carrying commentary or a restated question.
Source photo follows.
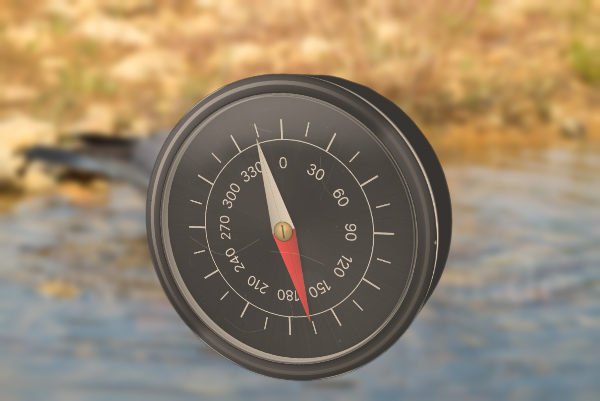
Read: value=165 unit=°
